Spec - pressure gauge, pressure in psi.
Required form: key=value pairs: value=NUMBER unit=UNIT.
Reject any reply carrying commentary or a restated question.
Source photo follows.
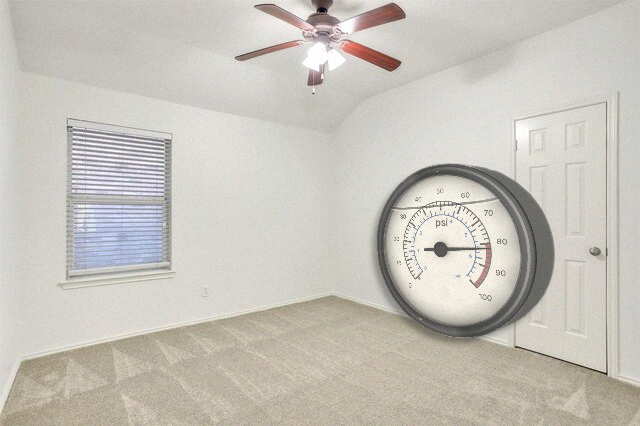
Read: value=82 unit=psi
